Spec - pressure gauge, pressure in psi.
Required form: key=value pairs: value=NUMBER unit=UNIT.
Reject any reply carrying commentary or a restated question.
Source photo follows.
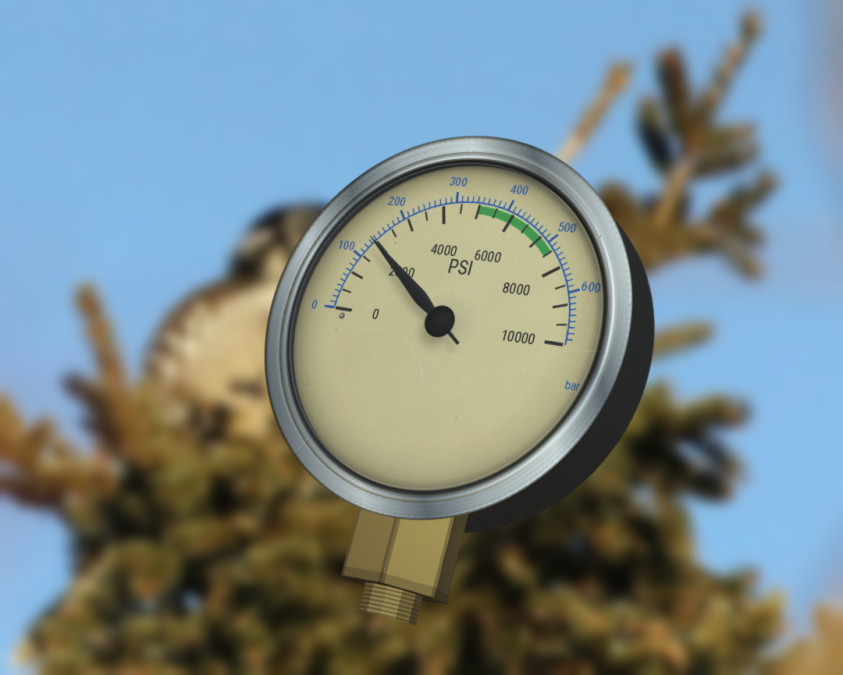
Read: value=2000 unit=psi
